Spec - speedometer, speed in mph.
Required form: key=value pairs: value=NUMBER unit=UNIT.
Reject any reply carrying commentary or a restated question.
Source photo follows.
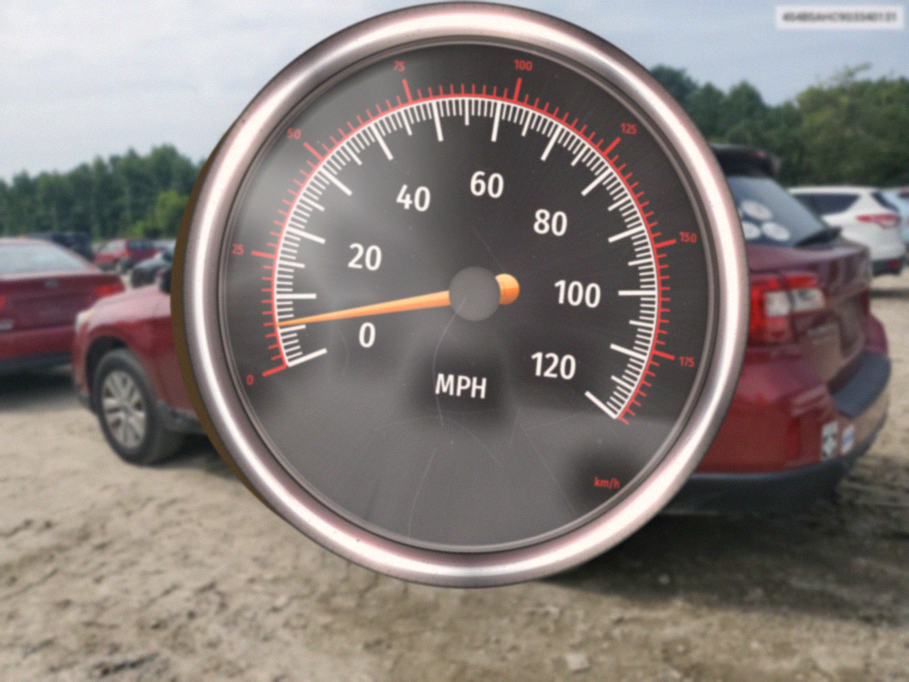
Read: value=6 unit=mph
